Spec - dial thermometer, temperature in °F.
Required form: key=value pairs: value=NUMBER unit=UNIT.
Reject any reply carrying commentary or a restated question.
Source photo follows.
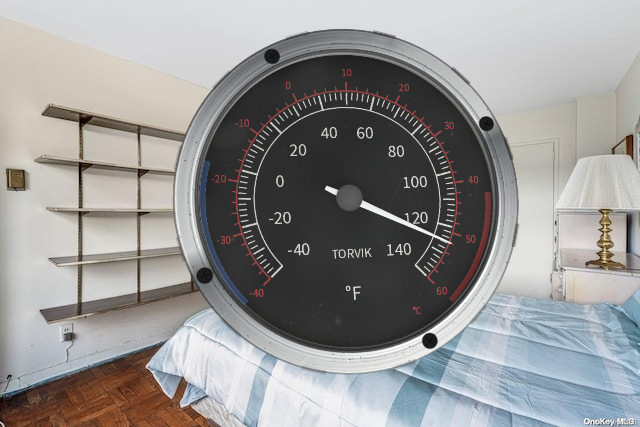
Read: value=126 unit=°F
